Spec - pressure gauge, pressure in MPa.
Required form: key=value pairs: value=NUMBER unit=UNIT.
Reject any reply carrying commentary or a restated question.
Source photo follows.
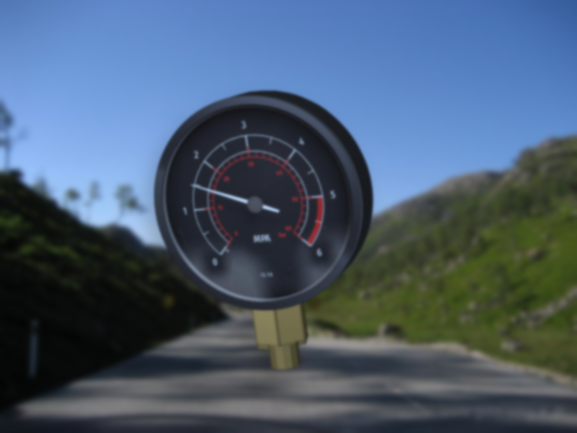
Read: value=1.5 unit=MPa
